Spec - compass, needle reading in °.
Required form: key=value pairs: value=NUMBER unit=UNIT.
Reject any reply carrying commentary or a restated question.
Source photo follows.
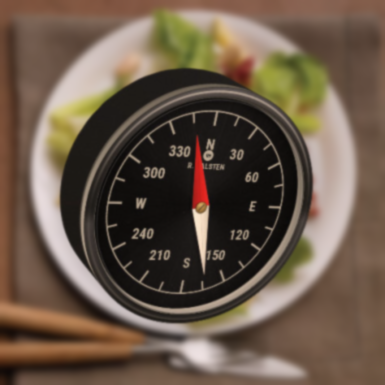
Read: value=345 unit=°
